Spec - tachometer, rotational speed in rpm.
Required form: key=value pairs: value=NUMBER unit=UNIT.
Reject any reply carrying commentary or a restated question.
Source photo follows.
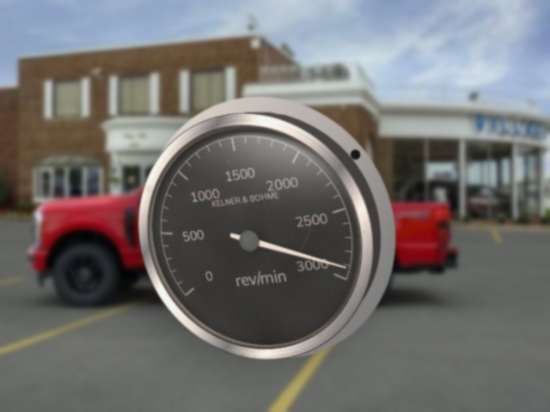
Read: value=2900 unit=rpm
